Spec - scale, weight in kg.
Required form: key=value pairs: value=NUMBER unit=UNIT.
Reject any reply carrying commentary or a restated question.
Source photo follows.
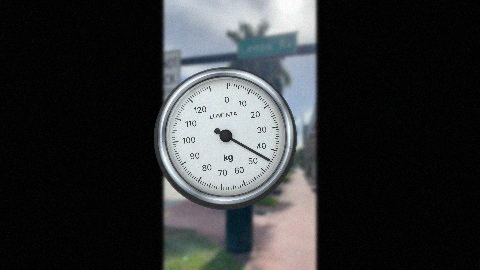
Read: value=45 unit=kg
